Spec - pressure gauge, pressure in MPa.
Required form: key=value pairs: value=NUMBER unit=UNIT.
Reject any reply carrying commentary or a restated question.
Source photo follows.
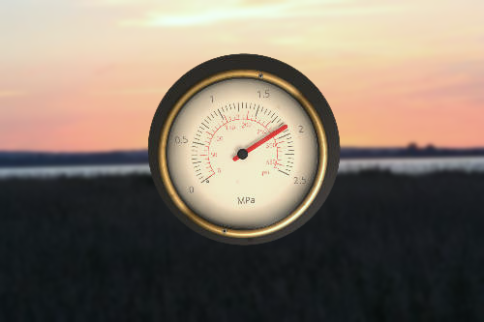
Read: value=1.9 unit=MPa
